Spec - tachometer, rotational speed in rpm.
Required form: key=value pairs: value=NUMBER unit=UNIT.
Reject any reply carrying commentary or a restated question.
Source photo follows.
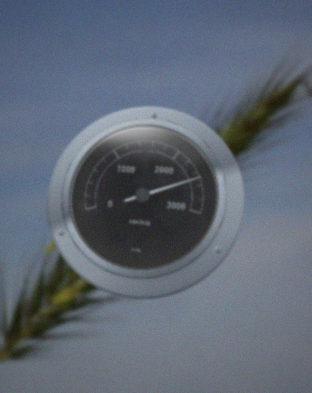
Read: value=2500 unit=rpm
